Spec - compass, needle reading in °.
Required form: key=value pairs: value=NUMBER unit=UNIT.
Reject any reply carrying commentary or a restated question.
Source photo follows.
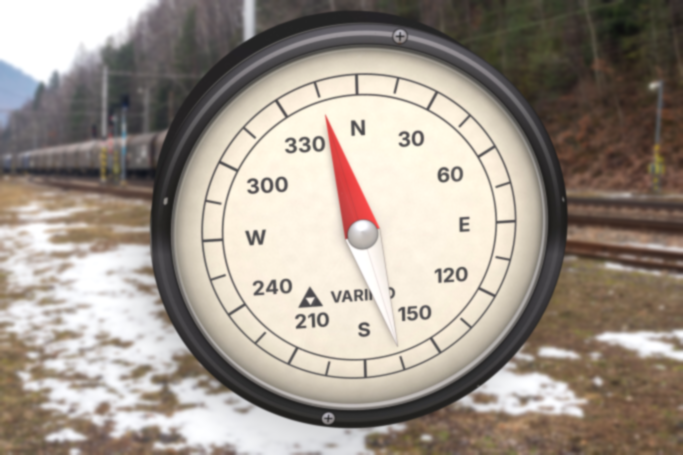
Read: value=345 unit=°
